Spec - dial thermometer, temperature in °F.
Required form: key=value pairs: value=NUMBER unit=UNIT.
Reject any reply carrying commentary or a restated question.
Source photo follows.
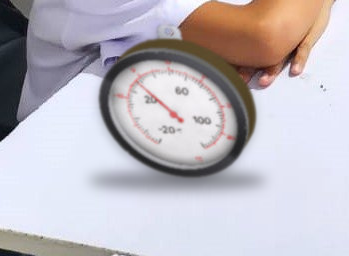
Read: value=30 unit=°F
